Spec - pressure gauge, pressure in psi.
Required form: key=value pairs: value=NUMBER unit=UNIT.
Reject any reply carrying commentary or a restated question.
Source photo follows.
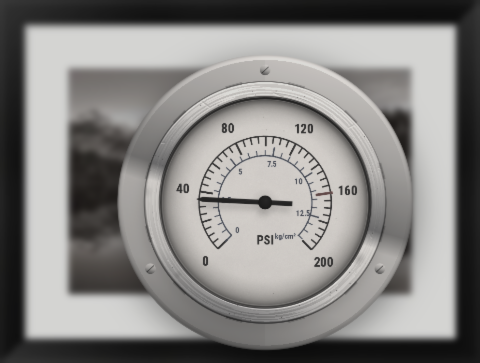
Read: value=35 unit=psi
